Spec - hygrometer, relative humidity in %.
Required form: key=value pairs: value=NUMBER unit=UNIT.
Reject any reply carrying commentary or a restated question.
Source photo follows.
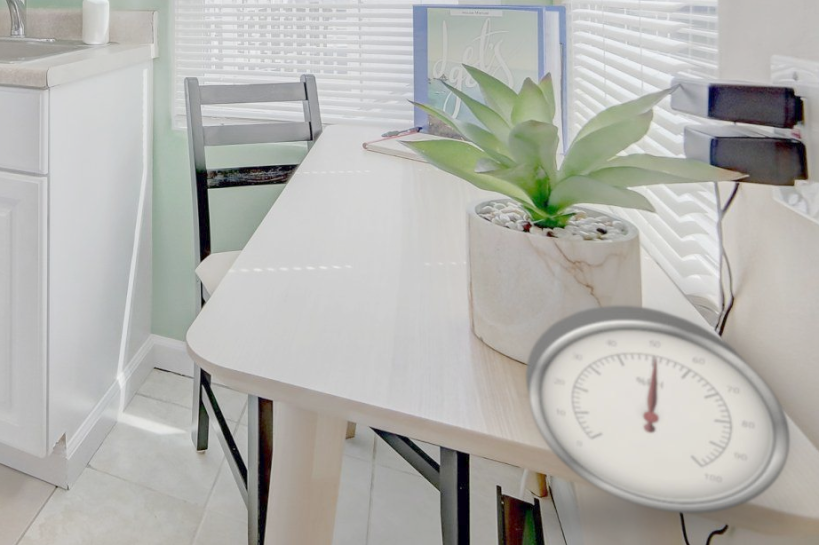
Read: value=50 unit=%
